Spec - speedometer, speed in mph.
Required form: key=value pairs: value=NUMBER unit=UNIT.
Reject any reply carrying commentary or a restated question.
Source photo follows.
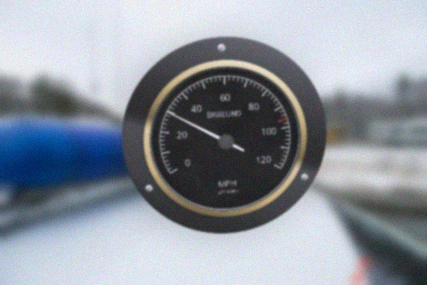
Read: value=30 unit=mph
